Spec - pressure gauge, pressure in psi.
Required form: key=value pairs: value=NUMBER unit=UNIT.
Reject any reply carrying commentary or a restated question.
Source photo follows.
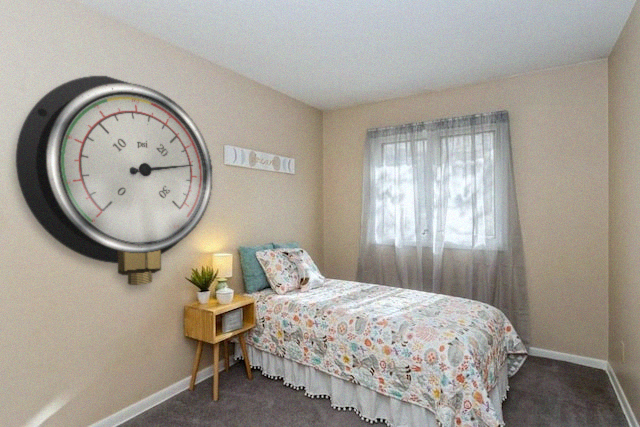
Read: value=24 unit=psi
